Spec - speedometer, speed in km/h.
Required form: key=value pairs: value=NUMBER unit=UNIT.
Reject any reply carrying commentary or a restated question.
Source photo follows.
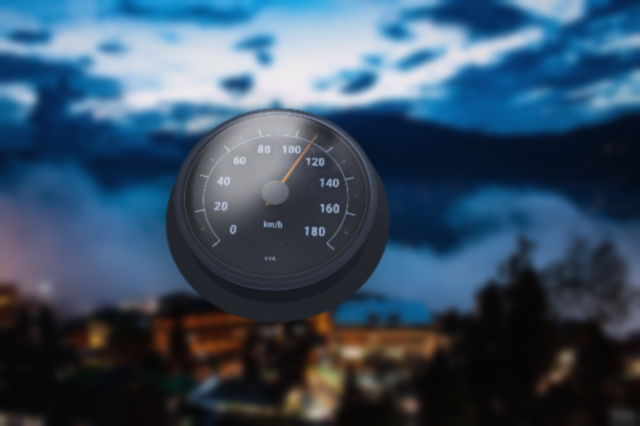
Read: value=110 unit=km/h
